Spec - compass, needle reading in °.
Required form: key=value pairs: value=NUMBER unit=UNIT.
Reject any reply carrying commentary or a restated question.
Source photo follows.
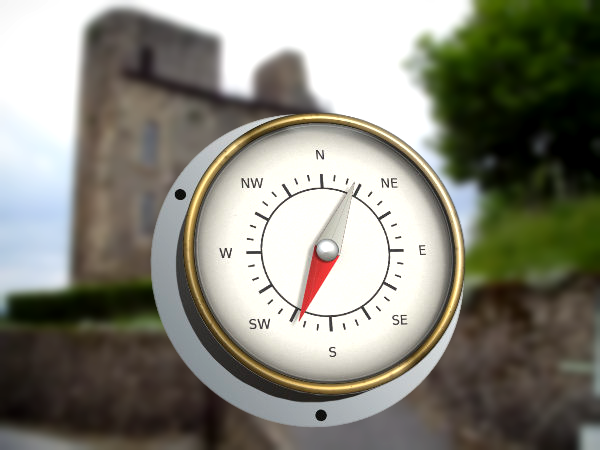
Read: value=205 unit=°
